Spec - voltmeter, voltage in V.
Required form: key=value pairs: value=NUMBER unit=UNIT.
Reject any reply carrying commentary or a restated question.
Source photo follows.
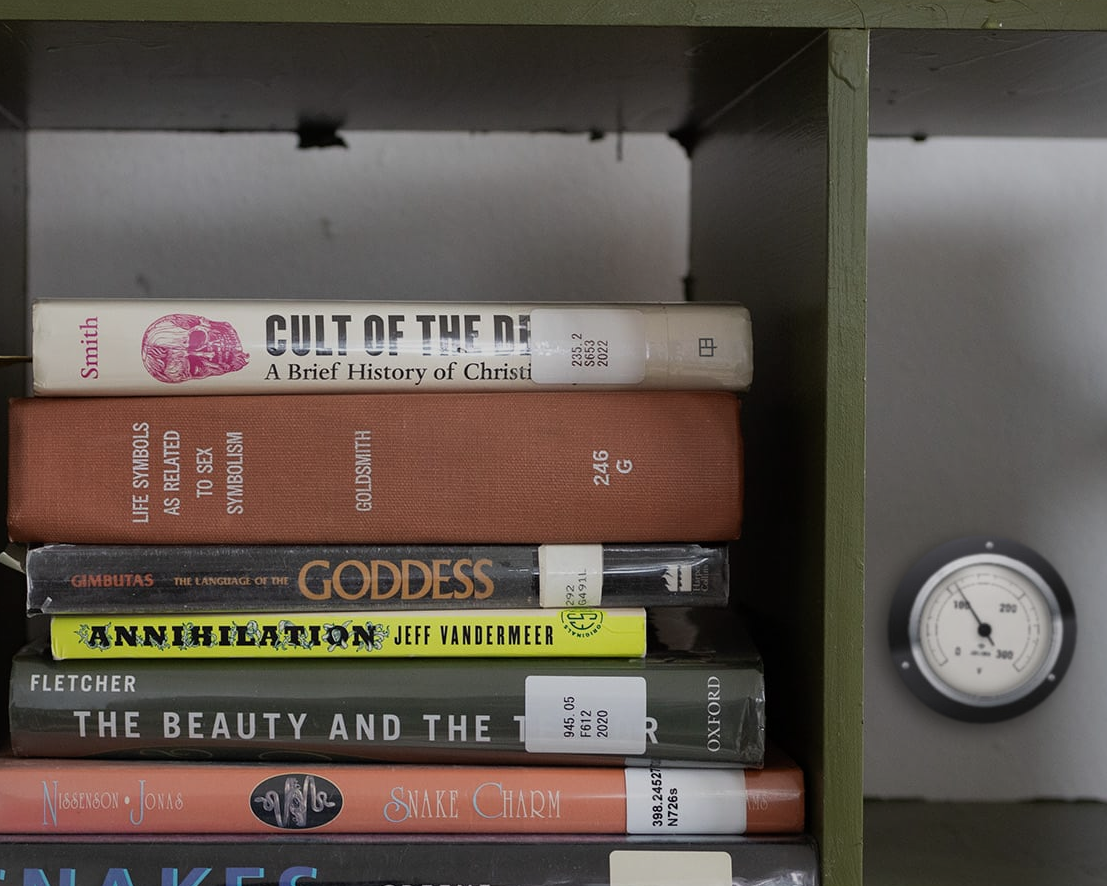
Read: value=110 unit=V
